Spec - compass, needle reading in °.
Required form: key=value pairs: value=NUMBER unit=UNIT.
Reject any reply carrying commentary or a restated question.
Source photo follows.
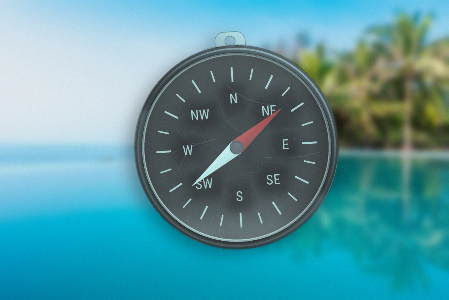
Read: value=52.5 unit=°
